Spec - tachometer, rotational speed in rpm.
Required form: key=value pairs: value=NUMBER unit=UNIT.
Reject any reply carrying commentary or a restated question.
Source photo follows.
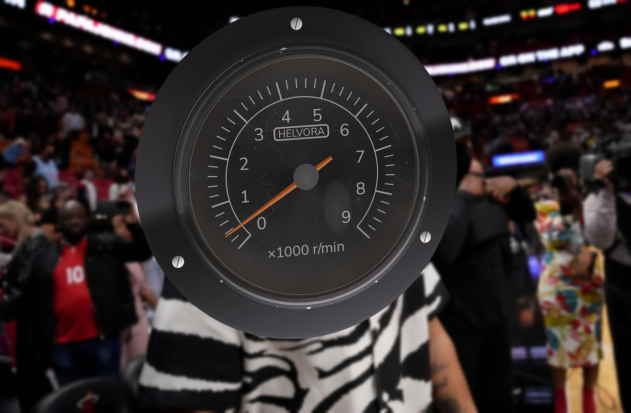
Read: value=400 unit=rpm
